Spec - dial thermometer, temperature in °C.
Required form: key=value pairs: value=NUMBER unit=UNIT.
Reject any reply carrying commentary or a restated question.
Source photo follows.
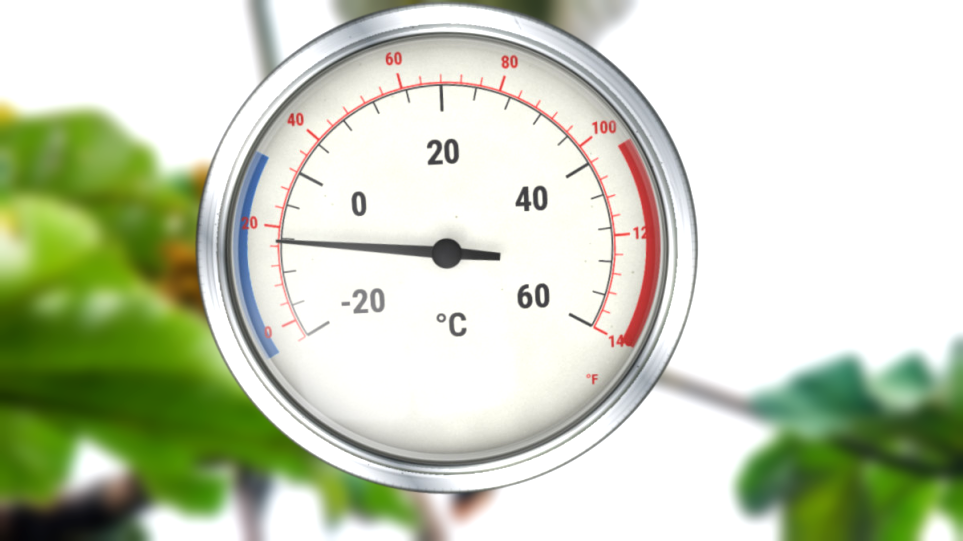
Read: value=-8 unit=°C
